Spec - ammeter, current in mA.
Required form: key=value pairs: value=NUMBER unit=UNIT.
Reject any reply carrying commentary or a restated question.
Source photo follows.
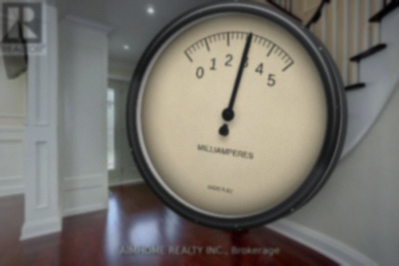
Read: value=3 unit=mA
